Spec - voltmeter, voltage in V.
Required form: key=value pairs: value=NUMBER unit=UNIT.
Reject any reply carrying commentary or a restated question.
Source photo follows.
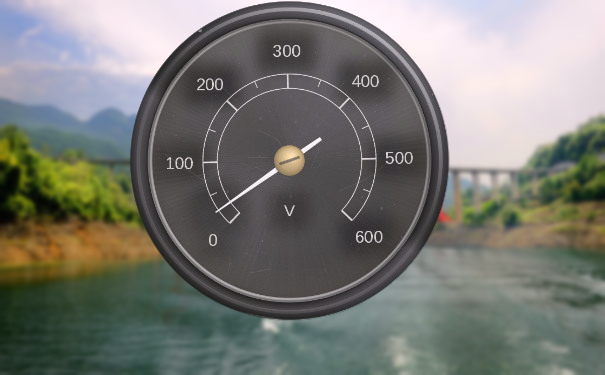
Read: value=25 unit=V
